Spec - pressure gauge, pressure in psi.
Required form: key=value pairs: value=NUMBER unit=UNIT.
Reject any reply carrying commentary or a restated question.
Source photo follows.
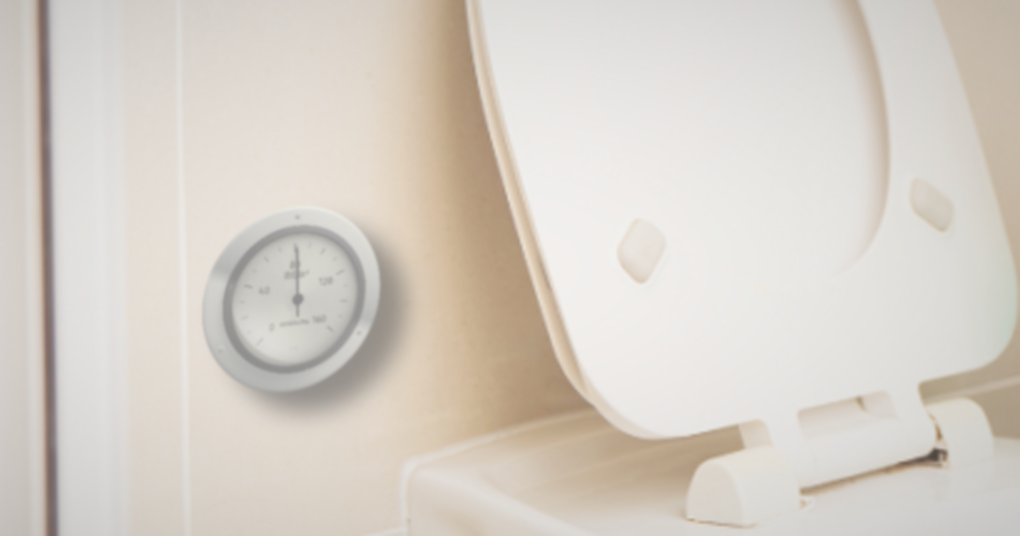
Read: value=80 unit=psi
